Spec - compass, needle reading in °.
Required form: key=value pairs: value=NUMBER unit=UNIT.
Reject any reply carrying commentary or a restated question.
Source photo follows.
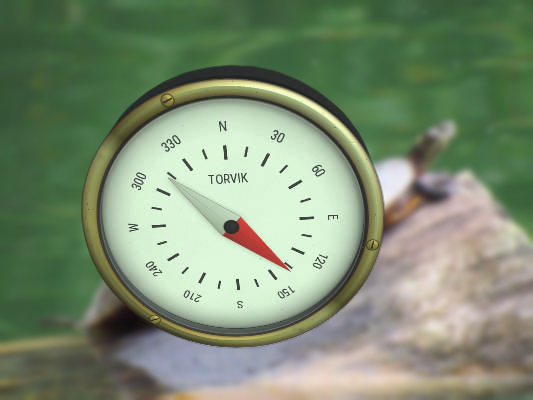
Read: value=135 unit=°
